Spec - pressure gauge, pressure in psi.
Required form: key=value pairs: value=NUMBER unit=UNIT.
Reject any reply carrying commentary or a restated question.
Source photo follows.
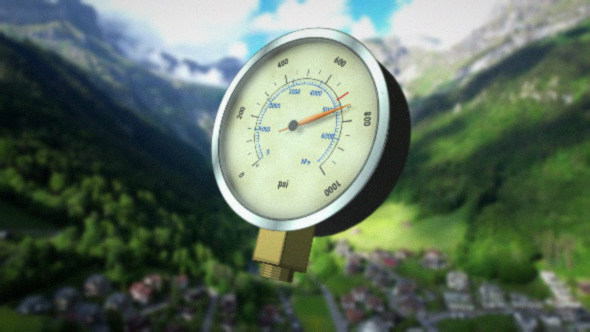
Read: value=750 unit=psi
